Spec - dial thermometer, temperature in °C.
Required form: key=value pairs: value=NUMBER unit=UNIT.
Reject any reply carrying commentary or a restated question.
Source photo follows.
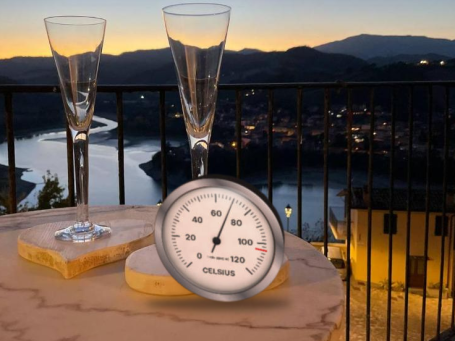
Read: value=70 unit=°C
